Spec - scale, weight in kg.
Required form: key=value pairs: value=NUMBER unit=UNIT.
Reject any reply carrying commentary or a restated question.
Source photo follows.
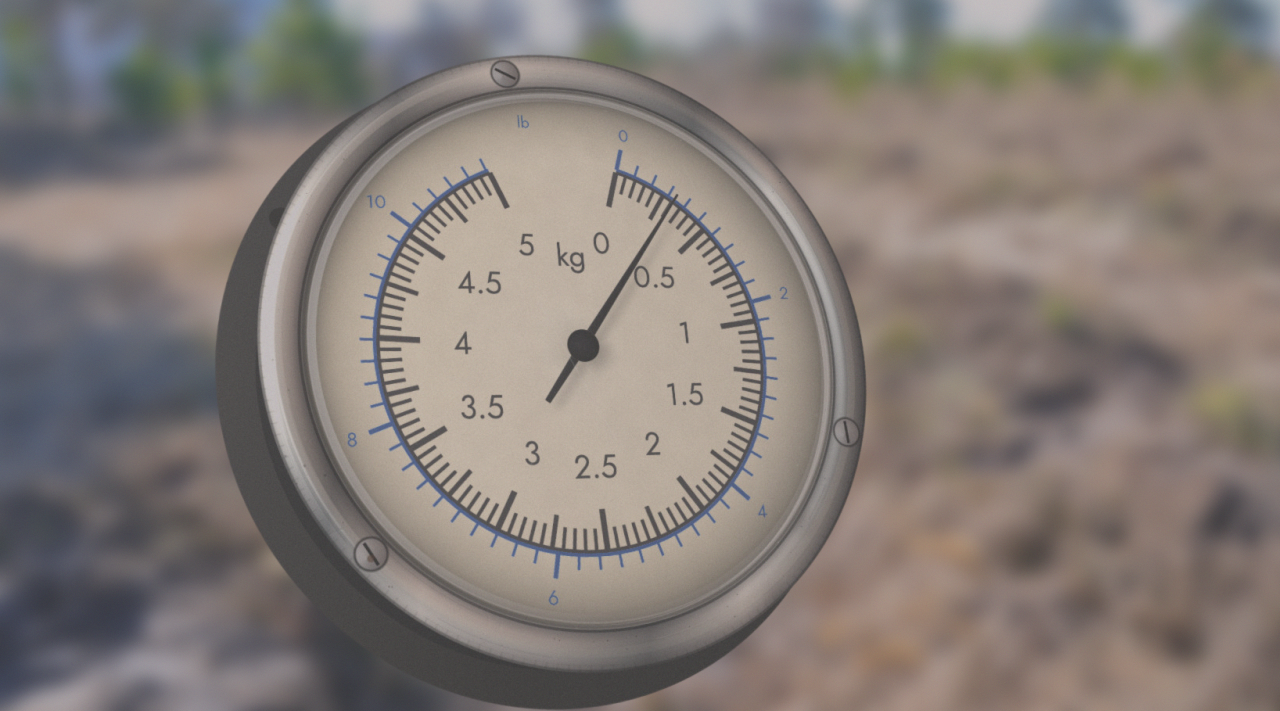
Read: value=0.3 unit=kg
